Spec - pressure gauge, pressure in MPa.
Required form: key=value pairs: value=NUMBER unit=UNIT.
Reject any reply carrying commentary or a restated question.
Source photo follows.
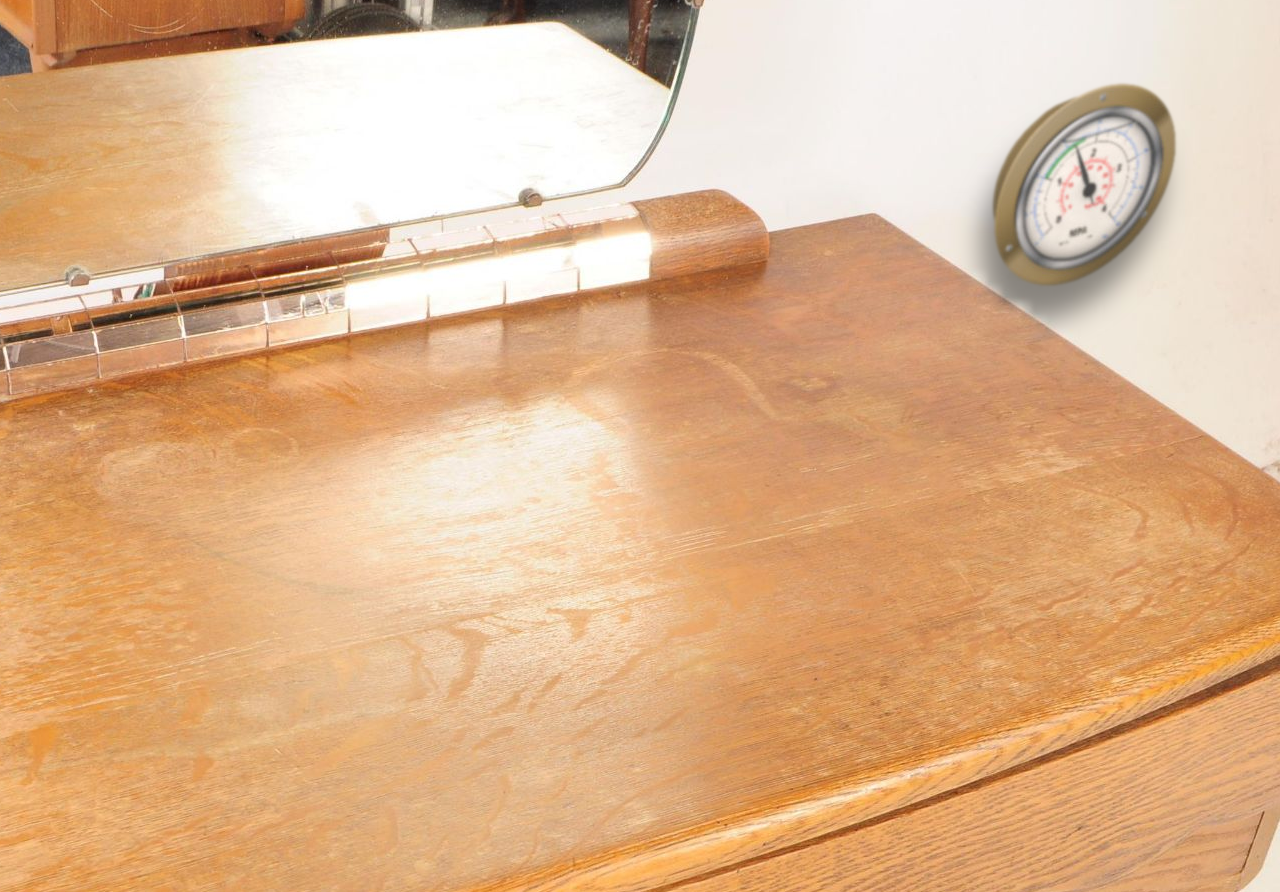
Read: value=1.6 unit=MPa
